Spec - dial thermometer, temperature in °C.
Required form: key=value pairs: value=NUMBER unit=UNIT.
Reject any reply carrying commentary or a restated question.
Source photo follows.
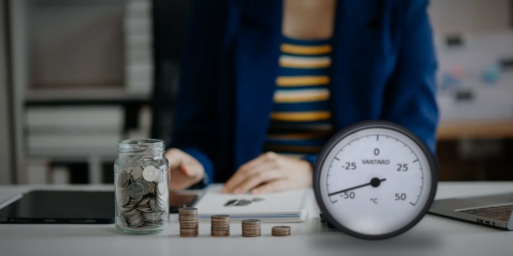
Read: value=-45 unit=°C
